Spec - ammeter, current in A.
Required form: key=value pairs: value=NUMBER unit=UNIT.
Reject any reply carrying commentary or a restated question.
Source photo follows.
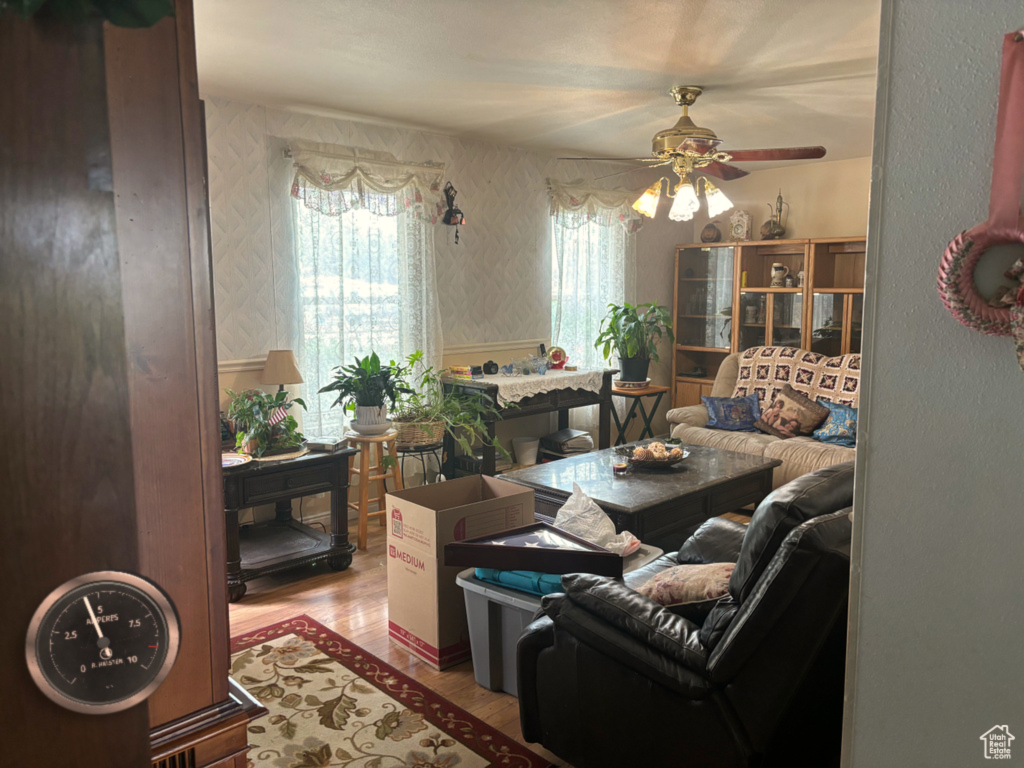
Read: value=4.5 unit=A
